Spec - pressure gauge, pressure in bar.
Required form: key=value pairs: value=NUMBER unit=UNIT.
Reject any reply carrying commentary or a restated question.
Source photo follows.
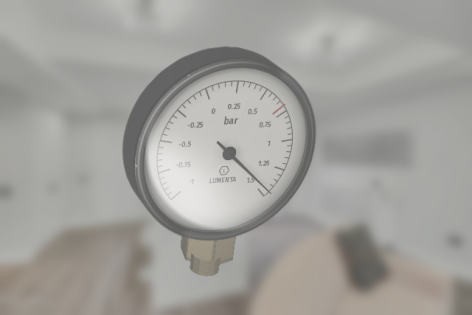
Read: value=1.45 unit=bar
